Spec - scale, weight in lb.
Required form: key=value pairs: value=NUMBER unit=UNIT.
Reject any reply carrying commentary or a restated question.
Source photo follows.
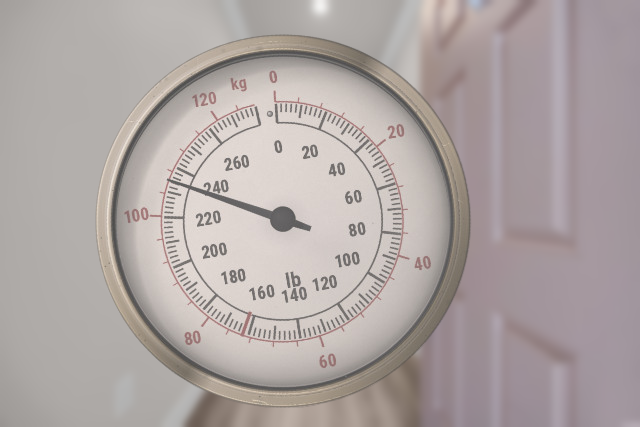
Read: value=234 unit=lb
